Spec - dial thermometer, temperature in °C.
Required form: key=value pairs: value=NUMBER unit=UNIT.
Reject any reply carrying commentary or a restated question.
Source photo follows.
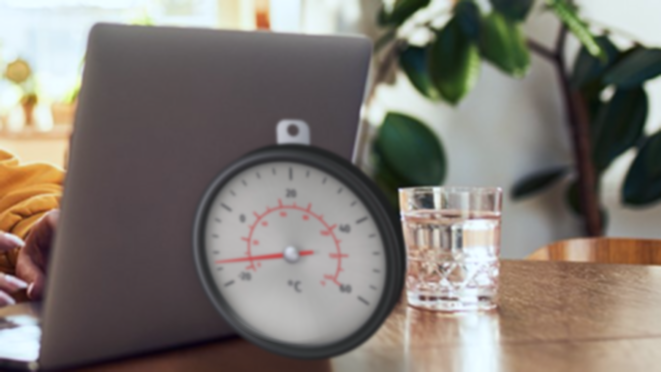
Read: value=-14 unit=°C
